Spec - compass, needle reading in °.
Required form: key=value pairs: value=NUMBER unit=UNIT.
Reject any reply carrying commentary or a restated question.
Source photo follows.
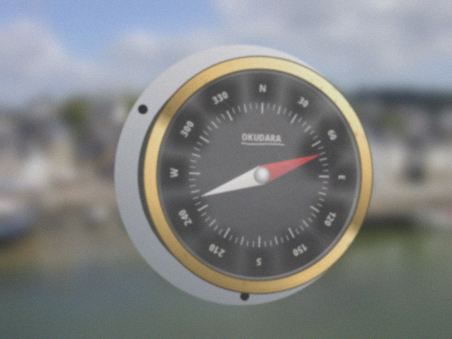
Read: value=70 unit=°
